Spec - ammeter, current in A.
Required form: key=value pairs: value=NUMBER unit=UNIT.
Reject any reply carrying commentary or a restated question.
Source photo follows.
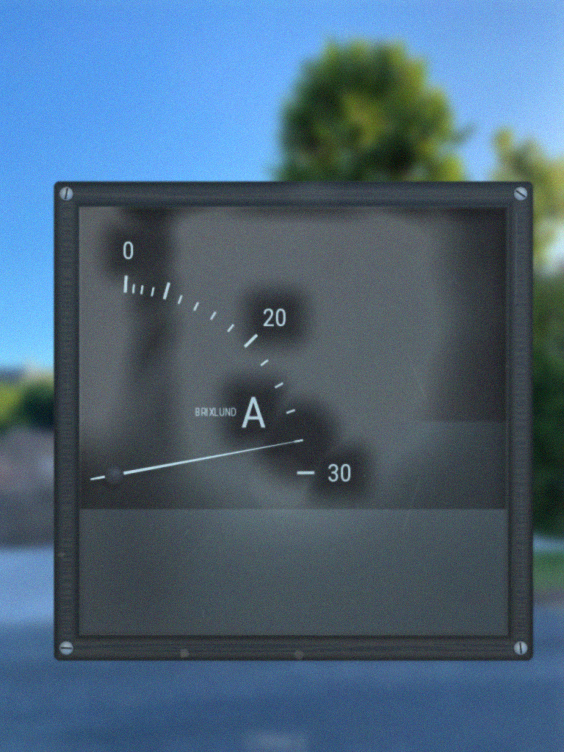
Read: value=28 unit=A
